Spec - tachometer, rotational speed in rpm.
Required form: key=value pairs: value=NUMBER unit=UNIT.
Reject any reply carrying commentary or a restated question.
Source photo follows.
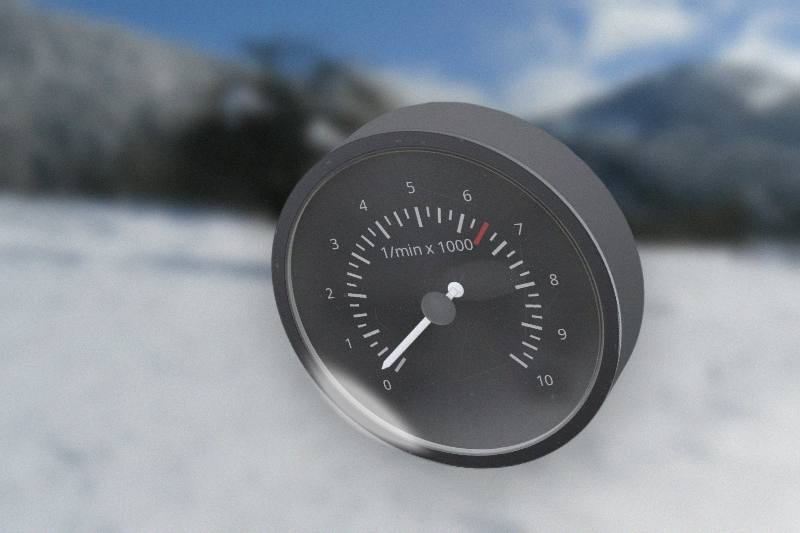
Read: value=250 unit=rpm
